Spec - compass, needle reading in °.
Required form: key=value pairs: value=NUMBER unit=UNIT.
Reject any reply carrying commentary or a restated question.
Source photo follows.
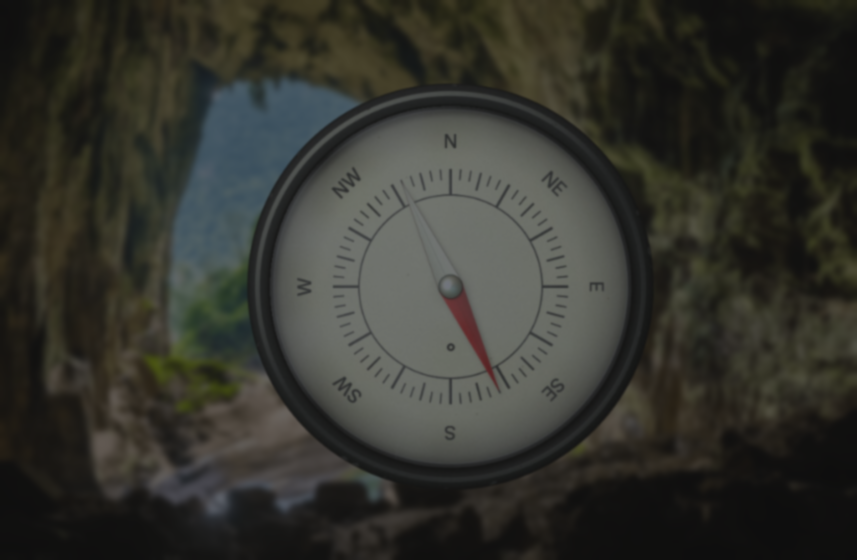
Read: value=155 unit=°
